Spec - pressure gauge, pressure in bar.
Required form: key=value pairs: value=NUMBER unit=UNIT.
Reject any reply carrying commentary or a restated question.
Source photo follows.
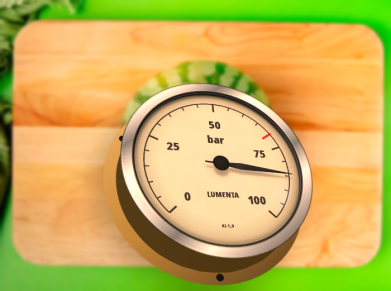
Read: value=85 unit=bar
